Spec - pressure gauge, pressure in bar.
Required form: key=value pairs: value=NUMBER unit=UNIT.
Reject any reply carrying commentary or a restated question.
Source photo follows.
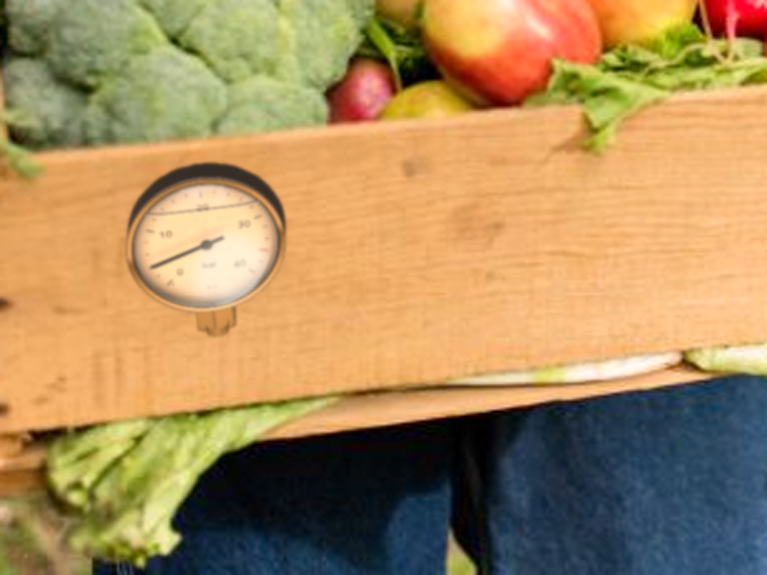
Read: value=4 unit=bar
